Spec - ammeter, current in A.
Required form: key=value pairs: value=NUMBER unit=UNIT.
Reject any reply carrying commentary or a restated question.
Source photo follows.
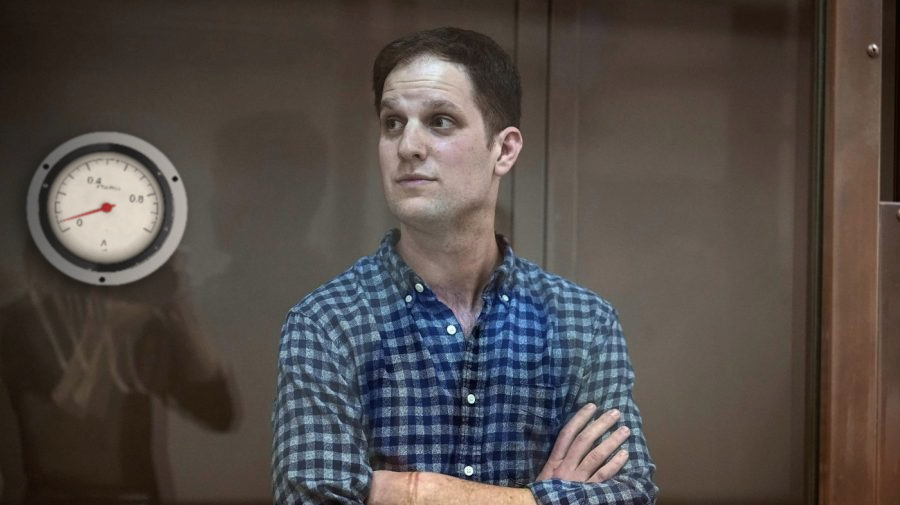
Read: value=0.05 unit=A
